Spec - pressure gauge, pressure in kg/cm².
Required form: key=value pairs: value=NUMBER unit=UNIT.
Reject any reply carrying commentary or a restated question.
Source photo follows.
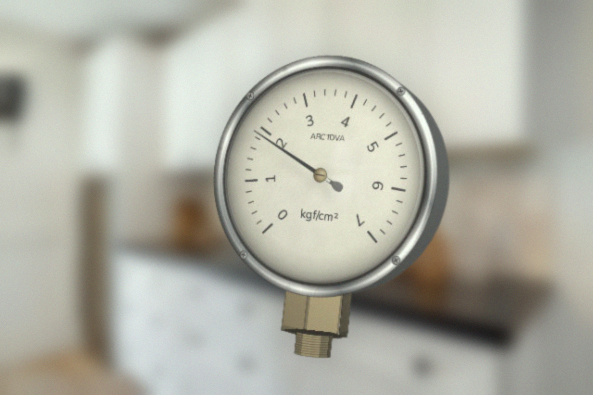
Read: value=1.9 unit=kg/cm²
